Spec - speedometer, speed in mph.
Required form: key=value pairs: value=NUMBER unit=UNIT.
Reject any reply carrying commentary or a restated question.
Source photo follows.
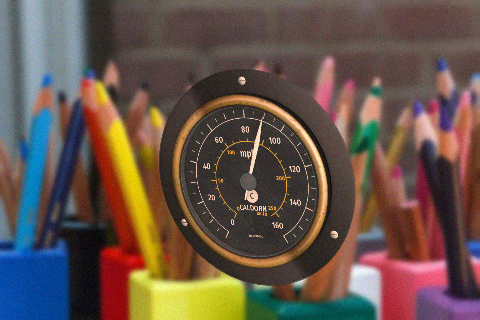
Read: value=90 unit=mph
